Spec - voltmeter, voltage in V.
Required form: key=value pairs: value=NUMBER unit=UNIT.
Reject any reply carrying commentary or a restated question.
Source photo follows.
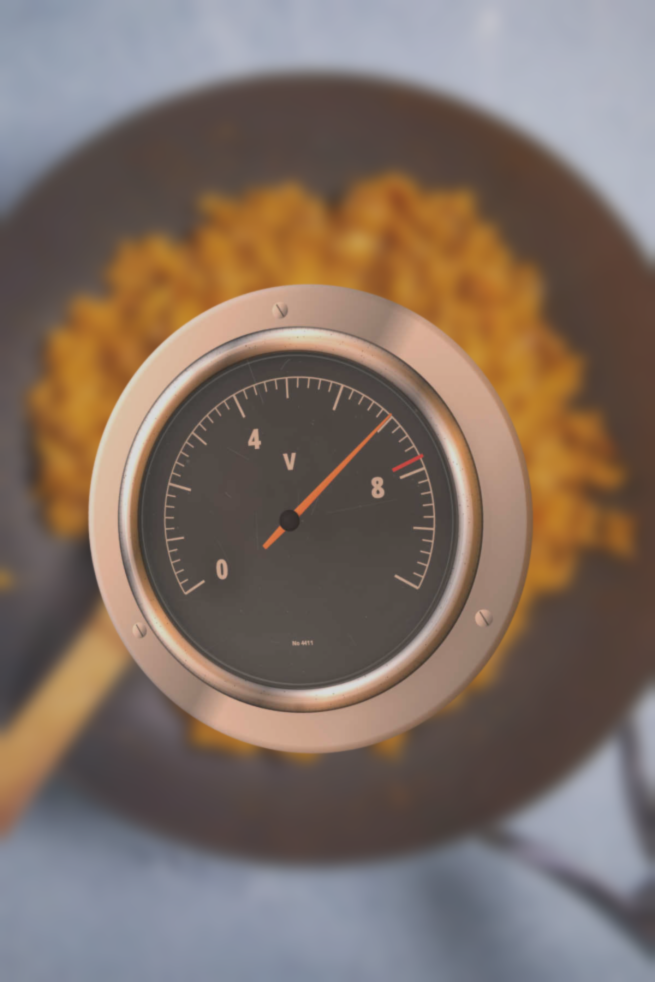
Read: value=7 unit=V
